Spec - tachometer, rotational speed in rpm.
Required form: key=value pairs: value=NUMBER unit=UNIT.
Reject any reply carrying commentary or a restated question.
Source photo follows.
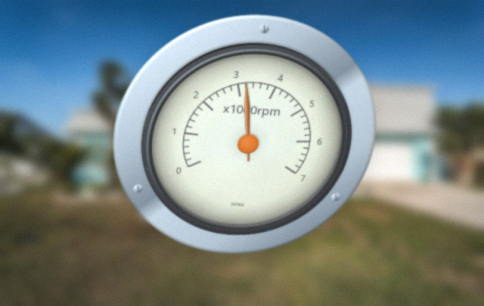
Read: value=3200 unit=rpm
